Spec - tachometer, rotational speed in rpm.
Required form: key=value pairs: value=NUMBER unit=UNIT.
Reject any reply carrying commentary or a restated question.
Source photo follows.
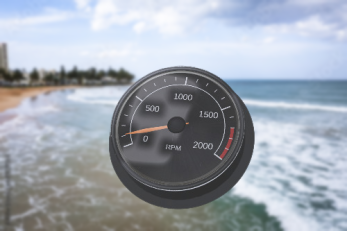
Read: value=100 unit=rpm
